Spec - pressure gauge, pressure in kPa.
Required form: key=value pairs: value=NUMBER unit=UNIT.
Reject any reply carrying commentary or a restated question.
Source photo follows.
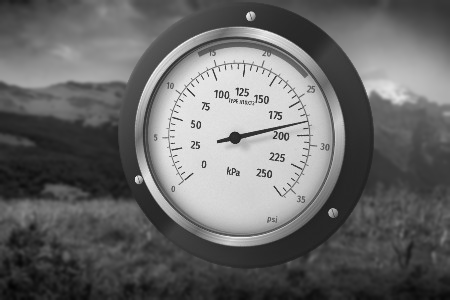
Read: value=190 unit=kPa
